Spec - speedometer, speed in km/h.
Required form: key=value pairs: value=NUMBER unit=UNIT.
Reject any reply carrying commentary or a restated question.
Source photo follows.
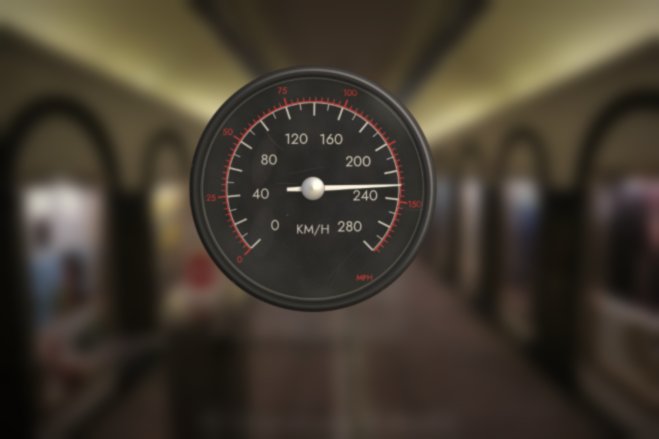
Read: value=230 unit=km/h
